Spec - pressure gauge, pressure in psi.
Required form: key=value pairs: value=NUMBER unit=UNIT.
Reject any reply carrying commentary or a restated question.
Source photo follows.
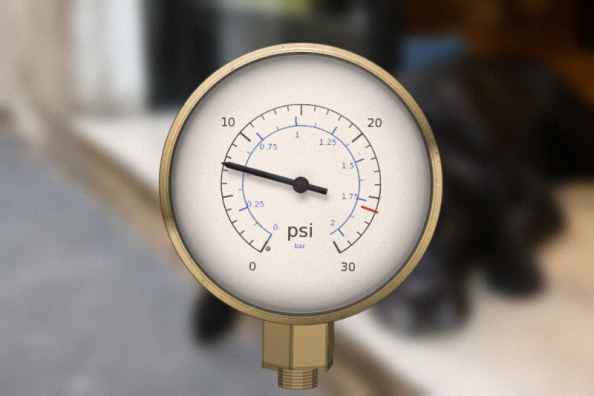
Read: value=7.5 unit=psi
